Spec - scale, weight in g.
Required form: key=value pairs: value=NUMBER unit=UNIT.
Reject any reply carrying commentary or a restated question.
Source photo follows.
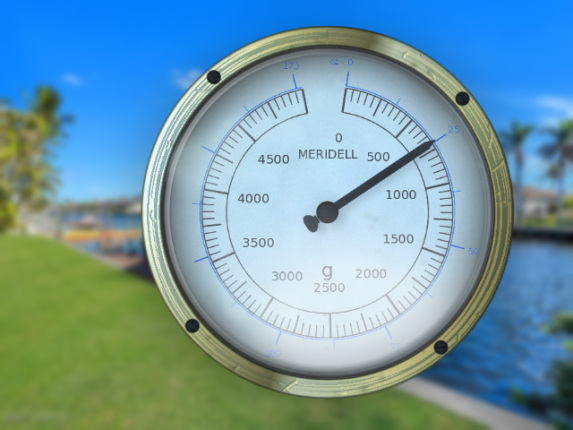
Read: value=700 unit=g
